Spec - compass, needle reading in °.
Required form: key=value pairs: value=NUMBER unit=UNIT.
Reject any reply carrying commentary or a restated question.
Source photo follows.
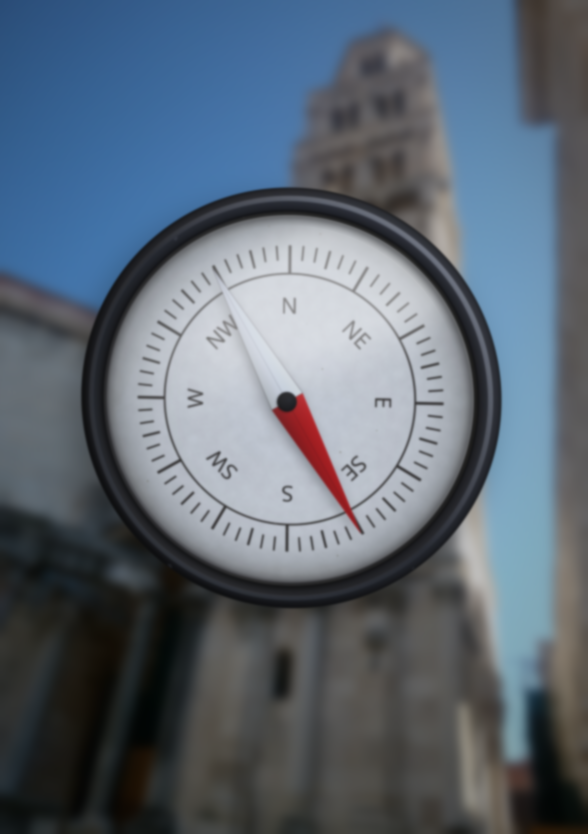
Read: value=150 unit=°
